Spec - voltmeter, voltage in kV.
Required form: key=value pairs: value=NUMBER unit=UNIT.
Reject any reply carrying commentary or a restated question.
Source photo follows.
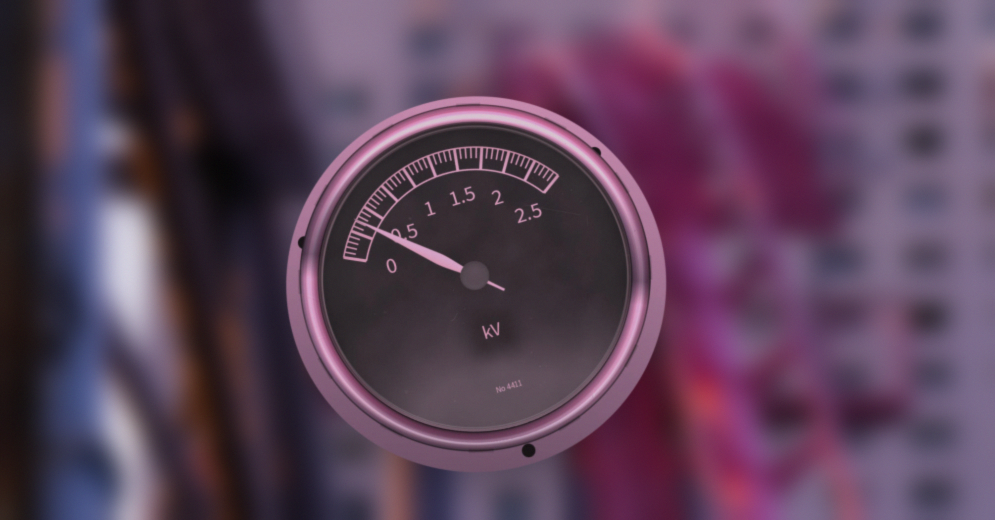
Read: value=0.35 unit=kV
